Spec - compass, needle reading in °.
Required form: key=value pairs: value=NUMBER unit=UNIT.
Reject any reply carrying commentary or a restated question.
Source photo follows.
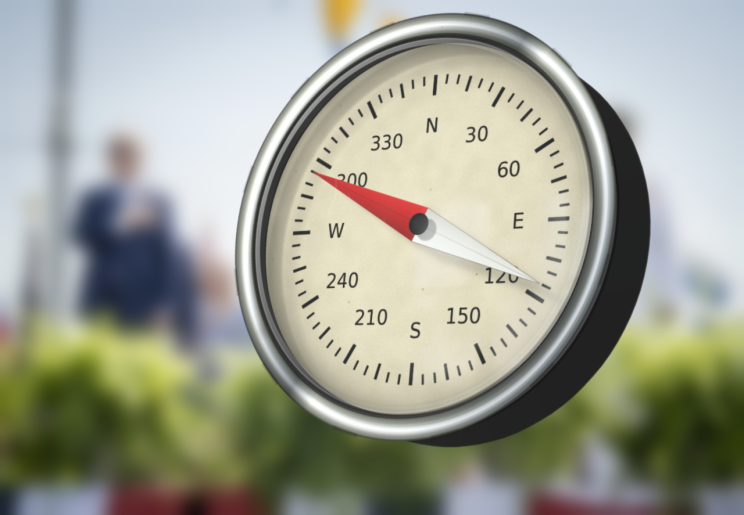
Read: value=295 unit=°
